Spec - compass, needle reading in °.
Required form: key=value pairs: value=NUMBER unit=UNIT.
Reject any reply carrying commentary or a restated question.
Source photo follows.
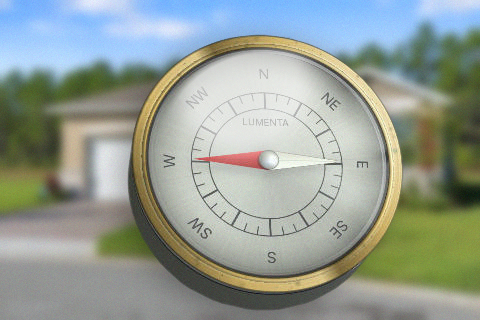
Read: value=270 unit=°
